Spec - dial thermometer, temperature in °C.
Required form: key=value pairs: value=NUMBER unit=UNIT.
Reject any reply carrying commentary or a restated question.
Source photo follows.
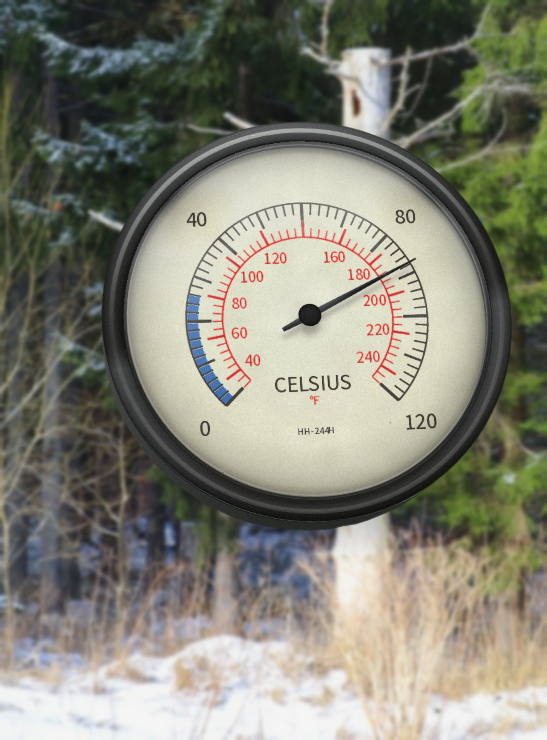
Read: value=88 unit=°C
